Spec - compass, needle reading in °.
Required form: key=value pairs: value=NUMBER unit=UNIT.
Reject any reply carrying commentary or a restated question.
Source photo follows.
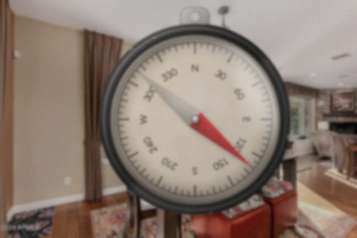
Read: value=130 unit=°
